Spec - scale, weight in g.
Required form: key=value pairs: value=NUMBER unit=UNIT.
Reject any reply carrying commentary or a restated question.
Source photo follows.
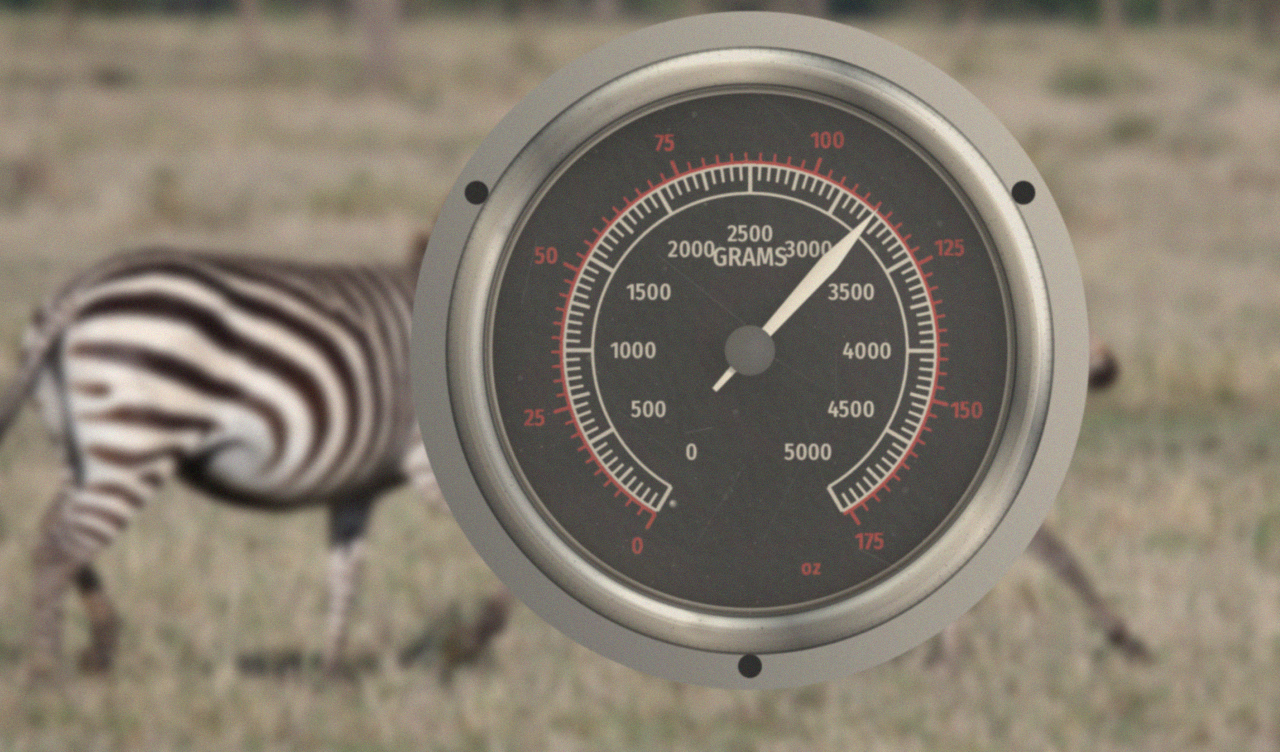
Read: value=3200 unit=g
